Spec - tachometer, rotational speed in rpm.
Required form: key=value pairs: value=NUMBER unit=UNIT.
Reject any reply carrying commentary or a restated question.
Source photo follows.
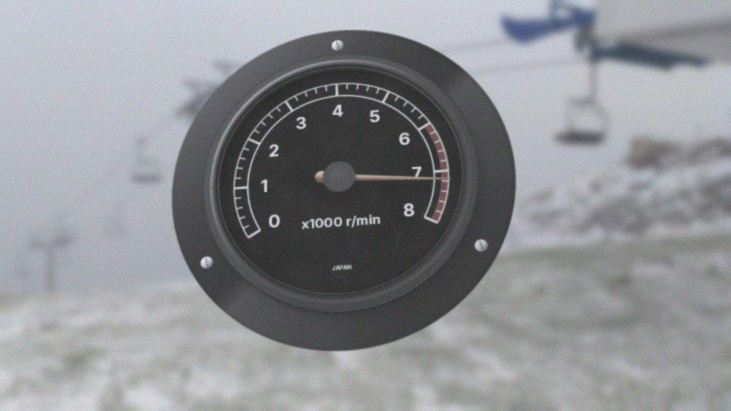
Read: value=7200 unit=rpm
